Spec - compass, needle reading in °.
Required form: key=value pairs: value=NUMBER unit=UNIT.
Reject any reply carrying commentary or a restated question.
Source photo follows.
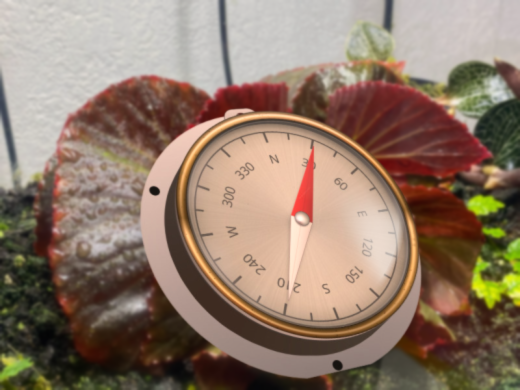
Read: value=30 unit=°
